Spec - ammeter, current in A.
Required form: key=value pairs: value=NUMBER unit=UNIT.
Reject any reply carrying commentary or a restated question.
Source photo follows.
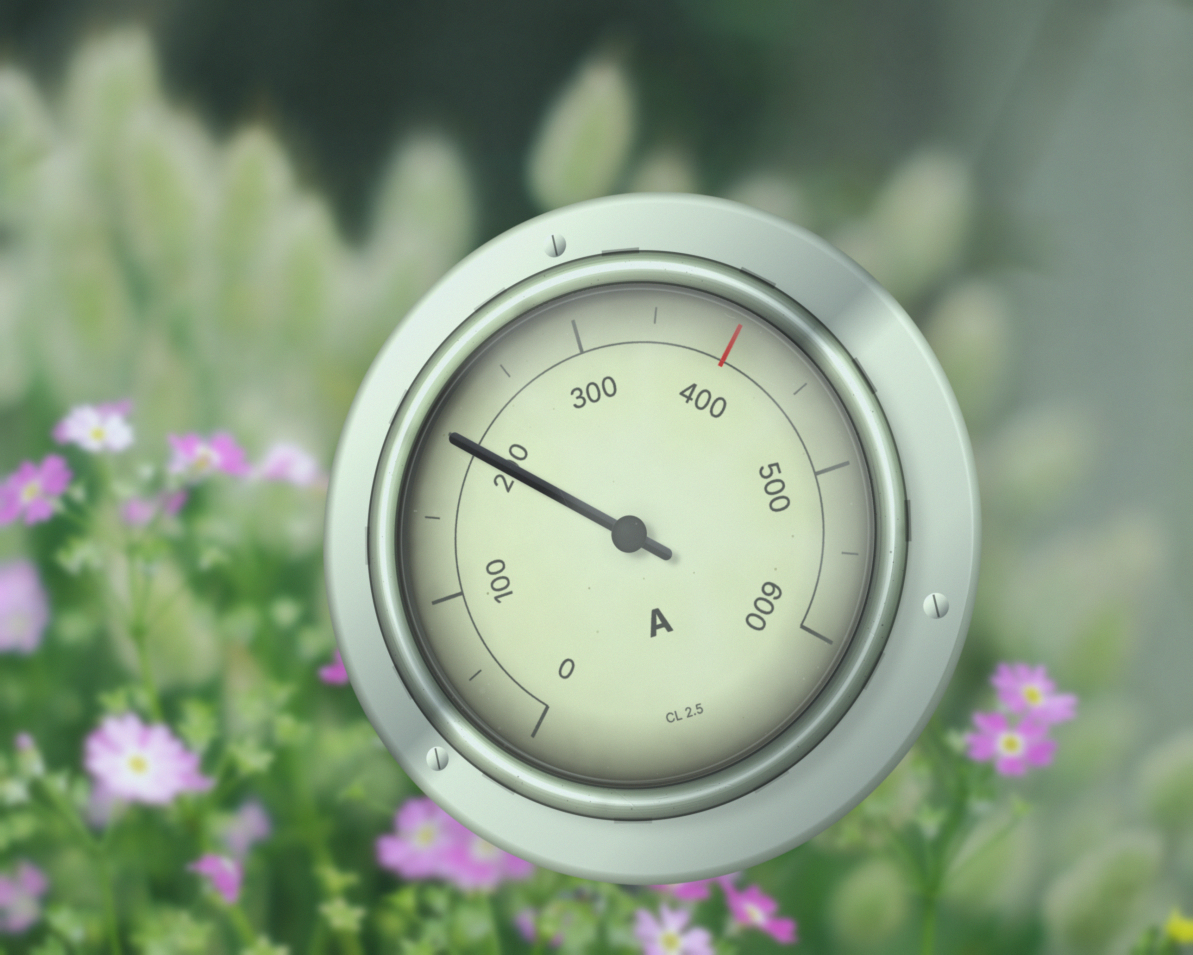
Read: value=200 unit=A
